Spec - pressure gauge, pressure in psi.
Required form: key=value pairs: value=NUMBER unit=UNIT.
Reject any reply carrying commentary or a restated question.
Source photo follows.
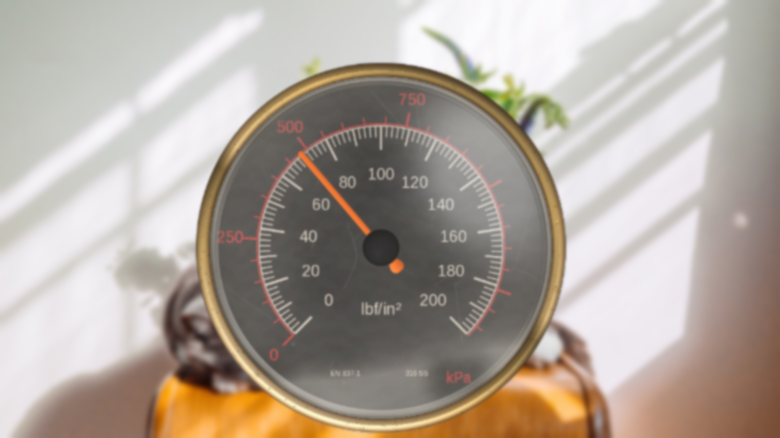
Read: value=70 unit=psi
